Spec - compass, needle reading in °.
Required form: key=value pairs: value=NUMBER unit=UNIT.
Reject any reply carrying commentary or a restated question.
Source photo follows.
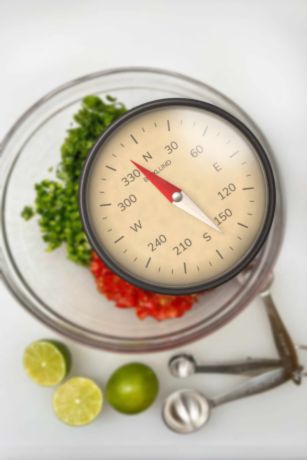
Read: value=345 unit=°
